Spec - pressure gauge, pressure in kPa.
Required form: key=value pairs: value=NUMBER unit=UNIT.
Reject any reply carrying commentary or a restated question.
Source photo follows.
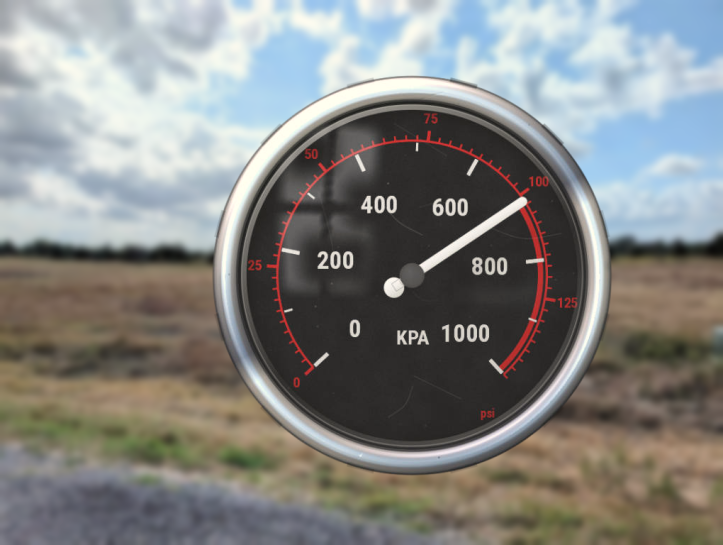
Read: value=700 unit=kPa
